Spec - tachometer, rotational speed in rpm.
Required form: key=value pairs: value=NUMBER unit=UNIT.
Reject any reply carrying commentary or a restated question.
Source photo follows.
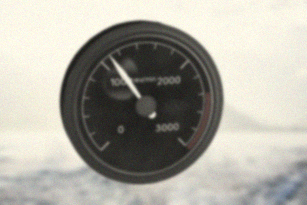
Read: value=1100 unit=rpm
